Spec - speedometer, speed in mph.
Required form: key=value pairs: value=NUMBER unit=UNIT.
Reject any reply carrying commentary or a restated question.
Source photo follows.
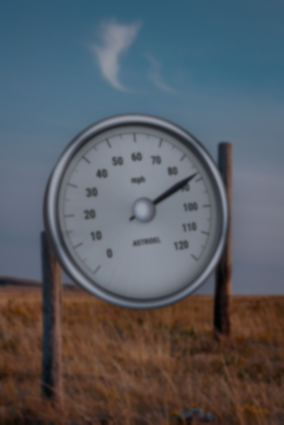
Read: value=87.5 unit=mph
